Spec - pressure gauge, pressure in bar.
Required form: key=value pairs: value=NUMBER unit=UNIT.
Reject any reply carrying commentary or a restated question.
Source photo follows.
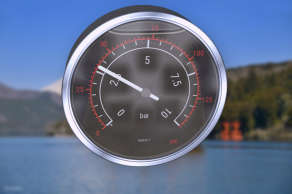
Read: value=2.75 unit=bar
